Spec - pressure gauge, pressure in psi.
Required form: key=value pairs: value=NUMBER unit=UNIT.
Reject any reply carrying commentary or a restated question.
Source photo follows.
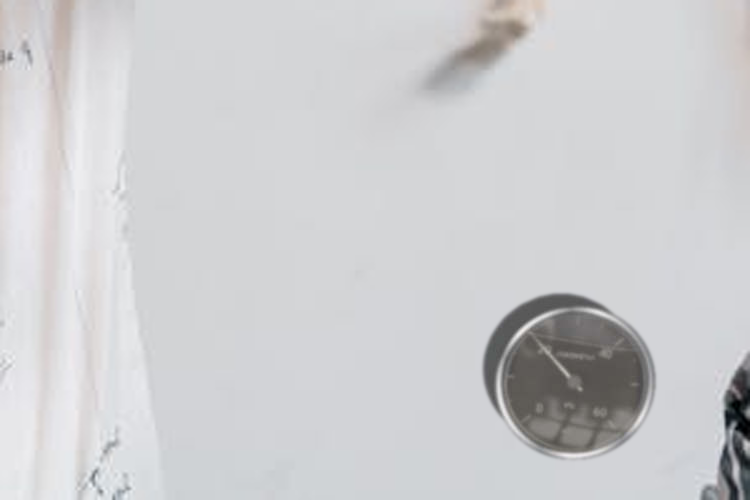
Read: value=20 unit=psi
